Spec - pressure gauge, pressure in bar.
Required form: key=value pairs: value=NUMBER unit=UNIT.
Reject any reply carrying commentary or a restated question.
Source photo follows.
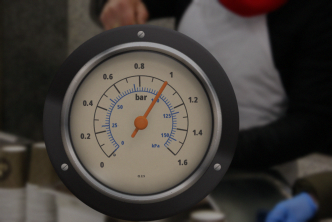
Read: value=1 unit=bar
